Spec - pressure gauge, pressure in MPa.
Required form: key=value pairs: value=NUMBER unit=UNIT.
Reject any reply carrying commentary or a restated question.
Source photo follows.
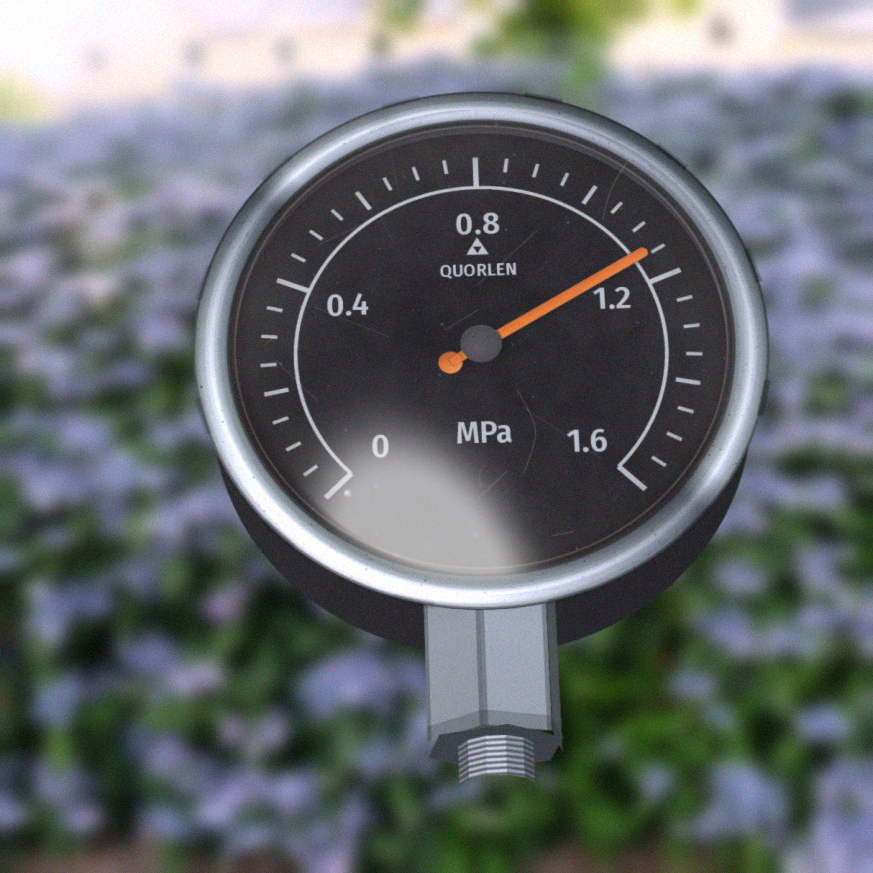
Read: value=1.15 unit=MPa
